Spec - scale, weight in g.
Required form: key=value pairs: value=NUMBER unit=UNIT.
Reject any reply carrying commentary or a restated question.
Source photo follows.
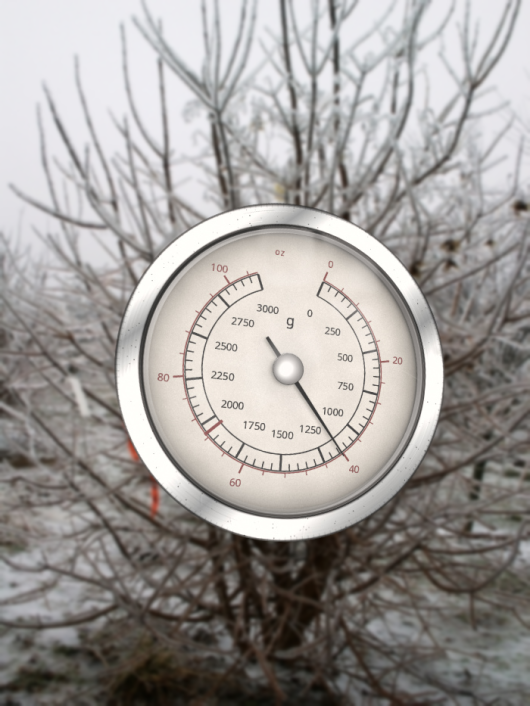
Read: value=1150 unit=g
